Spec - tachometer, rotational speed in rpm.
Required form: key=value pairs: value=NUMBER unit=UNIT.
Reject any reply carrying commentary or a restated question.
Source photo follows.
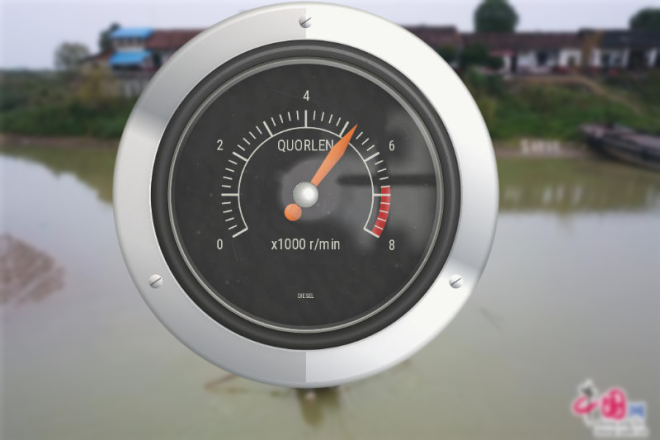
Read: value=5200 unit=rpm
